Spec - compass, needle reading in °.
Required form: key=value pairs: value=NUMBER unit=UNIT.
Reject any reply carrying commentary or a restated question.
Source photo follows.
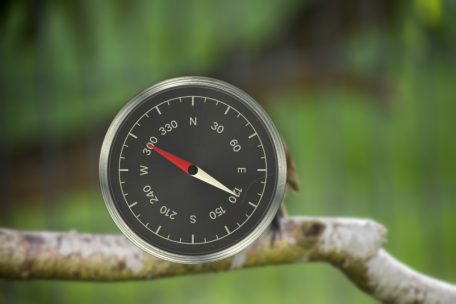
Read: value=300 unit=°
